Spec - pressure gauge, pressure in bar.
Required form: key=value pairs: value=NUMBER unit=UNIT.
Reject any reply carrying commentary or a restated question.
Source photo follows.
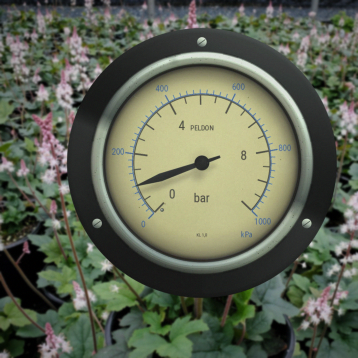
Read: value=1 unit=bar
